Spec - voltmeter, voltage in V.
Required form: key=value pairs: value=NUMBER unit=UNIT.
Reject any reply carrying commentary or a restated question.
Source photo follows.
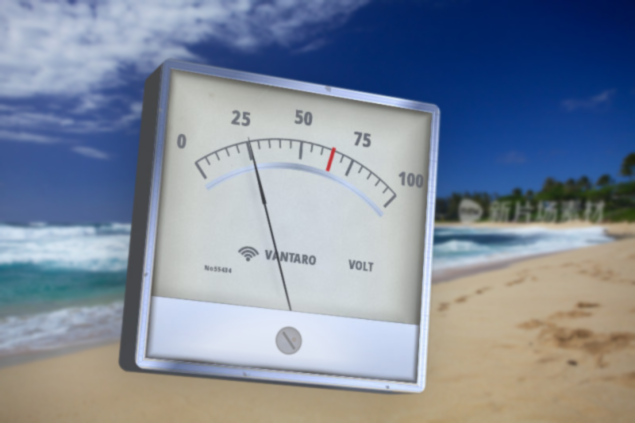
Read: value=25 unit=V
